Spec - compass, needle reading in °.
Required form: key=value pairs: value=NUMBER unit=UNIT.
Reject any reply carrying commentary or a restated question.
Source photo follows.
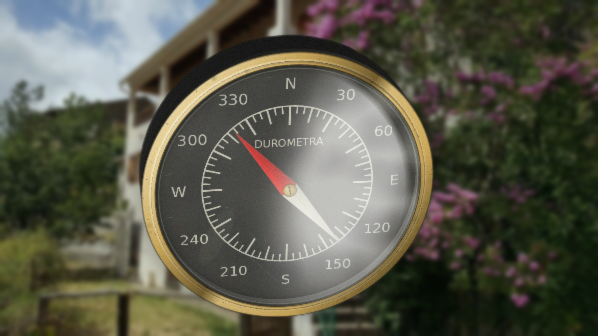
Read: value=320 unit=°
